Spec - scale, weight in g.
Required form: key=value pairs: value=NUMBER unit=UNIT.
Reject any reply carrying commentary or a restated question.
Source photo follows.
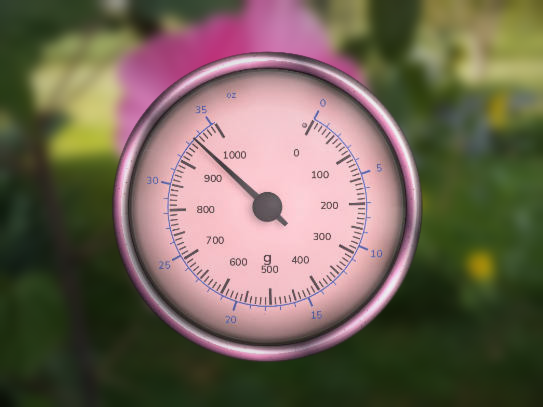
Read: value=950 unit=g
